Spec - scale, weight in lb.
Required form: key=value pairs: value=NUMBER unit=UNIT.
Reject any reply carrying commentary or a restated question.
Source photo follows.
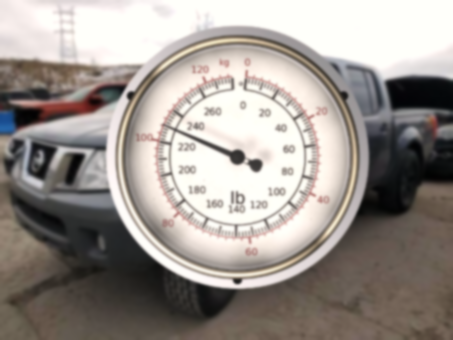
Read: value=230 unit=lb
